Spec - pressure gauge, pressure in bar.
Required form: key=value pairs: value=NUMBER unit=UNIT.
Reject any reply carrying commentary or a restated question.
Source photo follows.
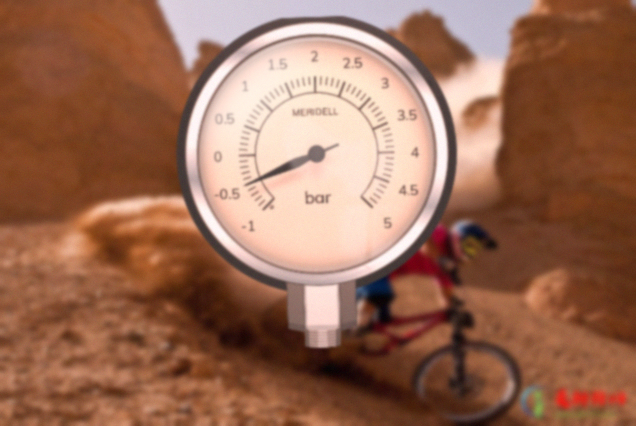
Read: value=-0.5 unit=bar
